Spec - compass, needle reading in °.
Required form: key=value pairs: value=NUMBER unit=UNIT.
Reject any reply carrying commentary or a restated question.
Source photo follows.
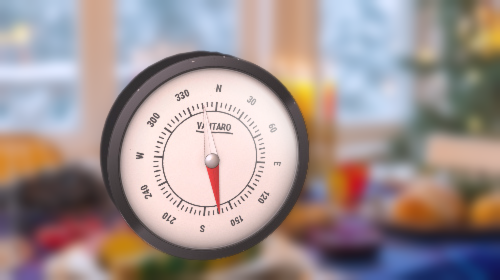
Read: value=165 unit=°
